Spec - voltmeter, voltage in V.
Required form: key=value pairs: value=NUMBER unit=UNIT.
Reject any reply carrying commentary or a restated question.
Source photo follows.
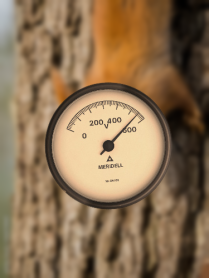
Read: value=550 unit=V
